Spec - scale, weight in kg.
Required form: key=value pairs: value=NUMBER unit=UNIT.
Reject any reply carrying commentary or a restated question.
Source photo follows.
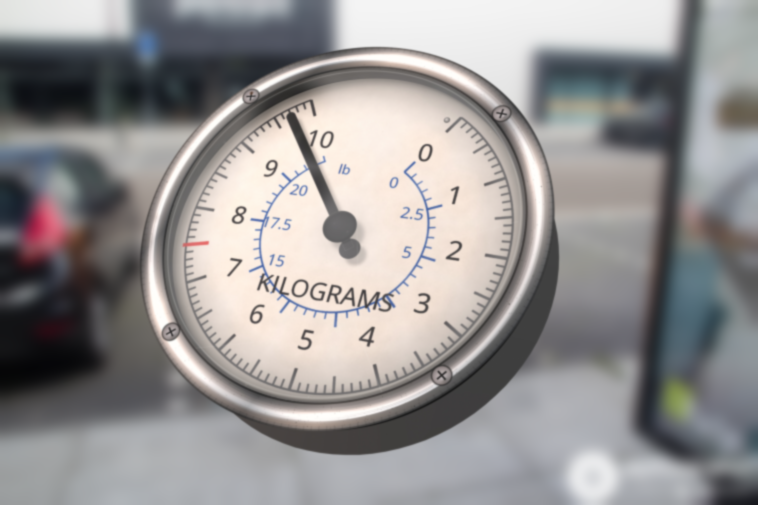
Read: value=9.7 unit=kg
